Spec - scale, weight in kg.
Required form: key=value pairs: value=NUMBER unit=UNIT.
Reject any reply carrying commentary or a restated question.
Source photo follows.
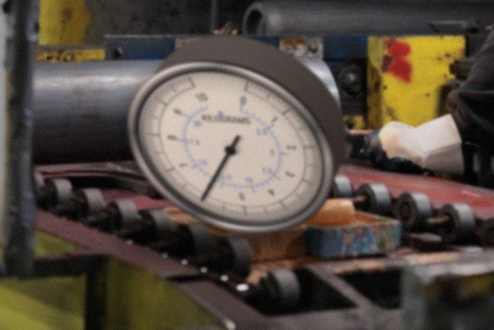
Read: value=6 unit=kg
